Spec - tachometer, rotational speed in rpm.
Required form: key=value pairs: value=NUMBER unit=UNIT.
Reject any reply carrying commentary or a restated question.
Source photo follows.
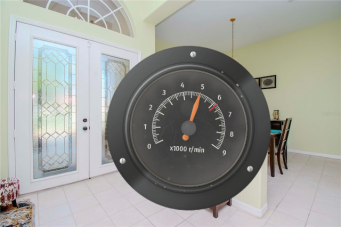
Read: value=5000 unit=rpm
